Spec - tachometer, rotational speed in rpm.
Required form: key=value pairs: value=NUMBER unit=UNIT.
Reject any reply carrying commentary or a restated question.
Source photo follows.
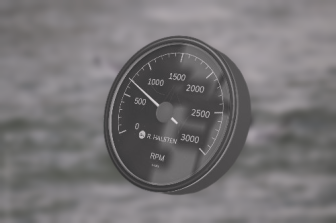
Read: value=700 unit=rpm
